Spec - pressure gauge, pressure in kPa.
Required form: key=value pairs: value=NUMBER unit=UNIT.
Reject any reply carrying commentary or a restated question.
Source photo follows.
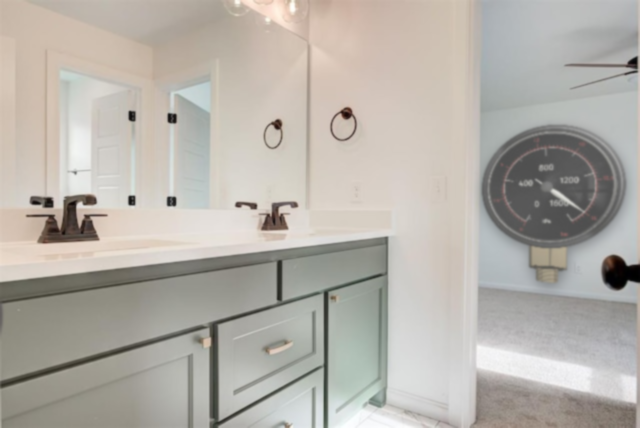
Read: value=1500 unit=kPa
